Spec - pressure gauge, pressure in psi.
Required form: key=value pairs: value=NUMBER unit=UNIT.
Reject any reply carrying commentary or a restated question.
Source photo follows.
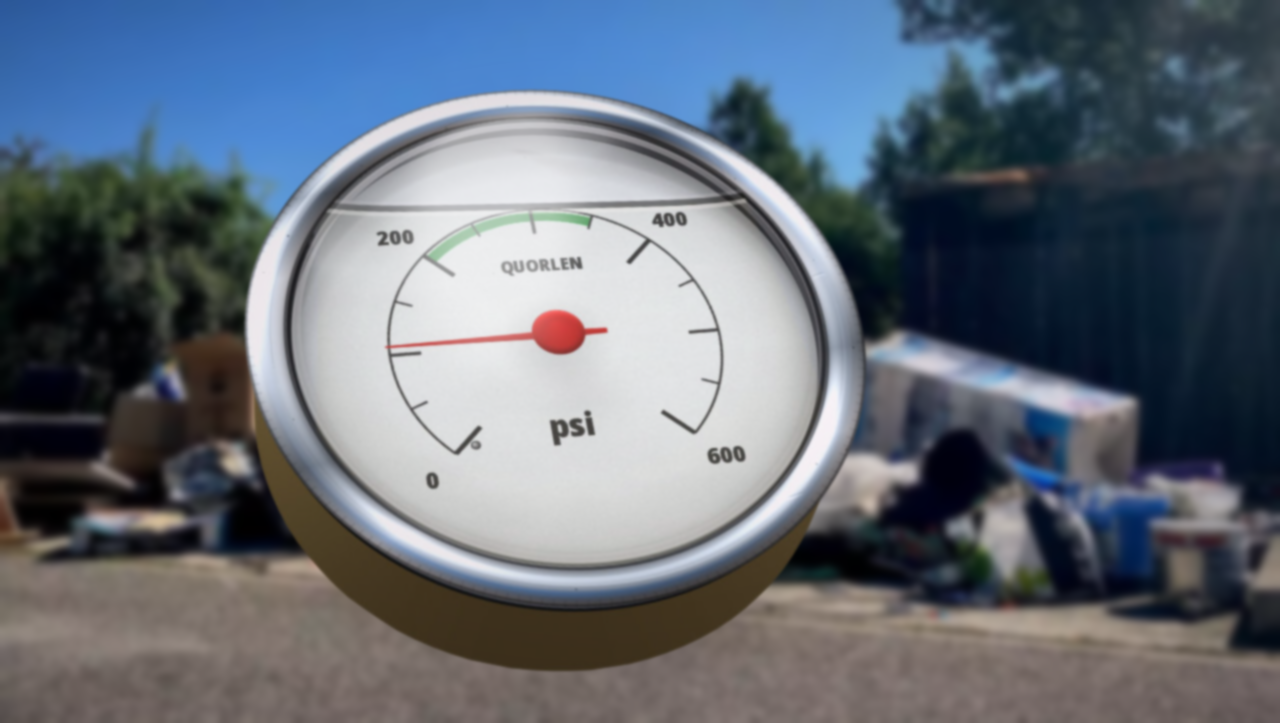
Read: value=100 unit=psi
